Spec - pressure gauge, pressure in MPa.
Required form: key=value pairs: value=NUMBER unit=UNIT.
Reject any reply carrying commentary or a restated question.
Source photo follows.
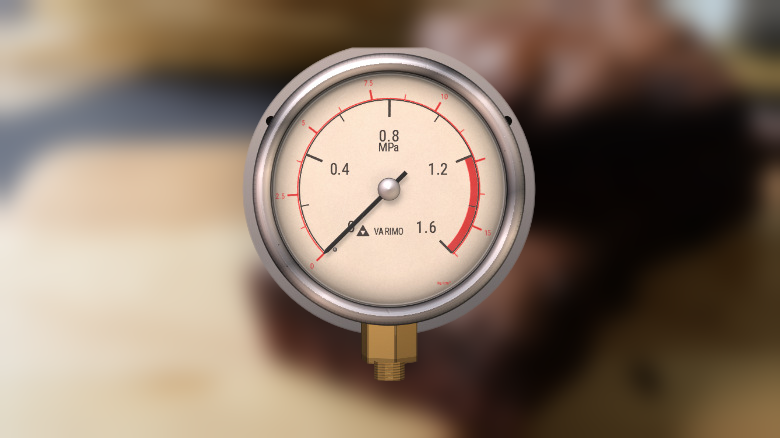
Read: value=0 unit=MPa
